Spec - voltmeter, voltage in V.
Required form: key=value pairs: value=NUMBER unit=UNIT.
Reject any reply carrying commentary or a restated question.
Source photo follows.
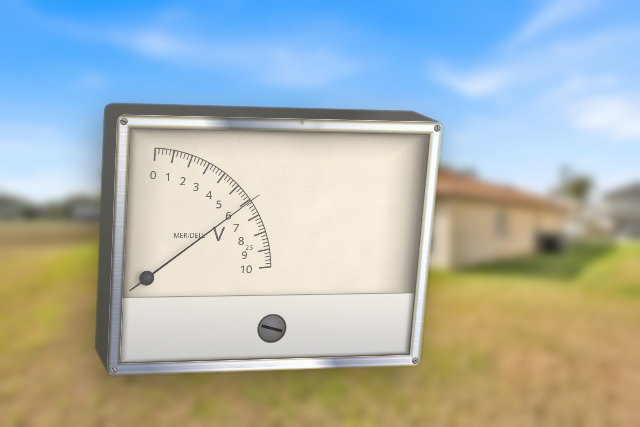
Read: value=6 unit=V
